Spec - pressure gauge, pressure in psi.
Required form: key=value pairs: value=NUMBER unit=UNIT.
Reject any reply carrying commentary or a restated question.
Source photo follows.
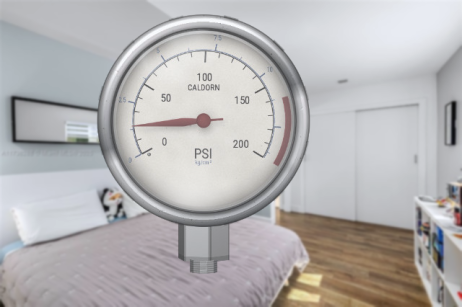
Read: value=20 unit=psi
